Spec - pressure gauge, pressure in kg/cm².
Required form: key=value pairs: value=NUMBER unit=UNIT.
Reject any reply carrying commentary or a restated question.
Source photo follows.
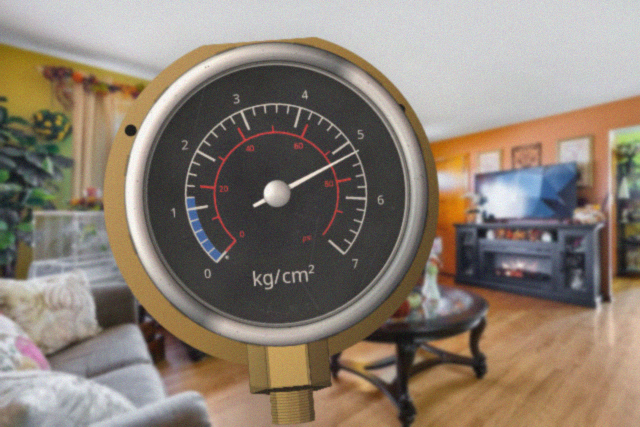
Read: value=5.2 unit=kg/cm²
